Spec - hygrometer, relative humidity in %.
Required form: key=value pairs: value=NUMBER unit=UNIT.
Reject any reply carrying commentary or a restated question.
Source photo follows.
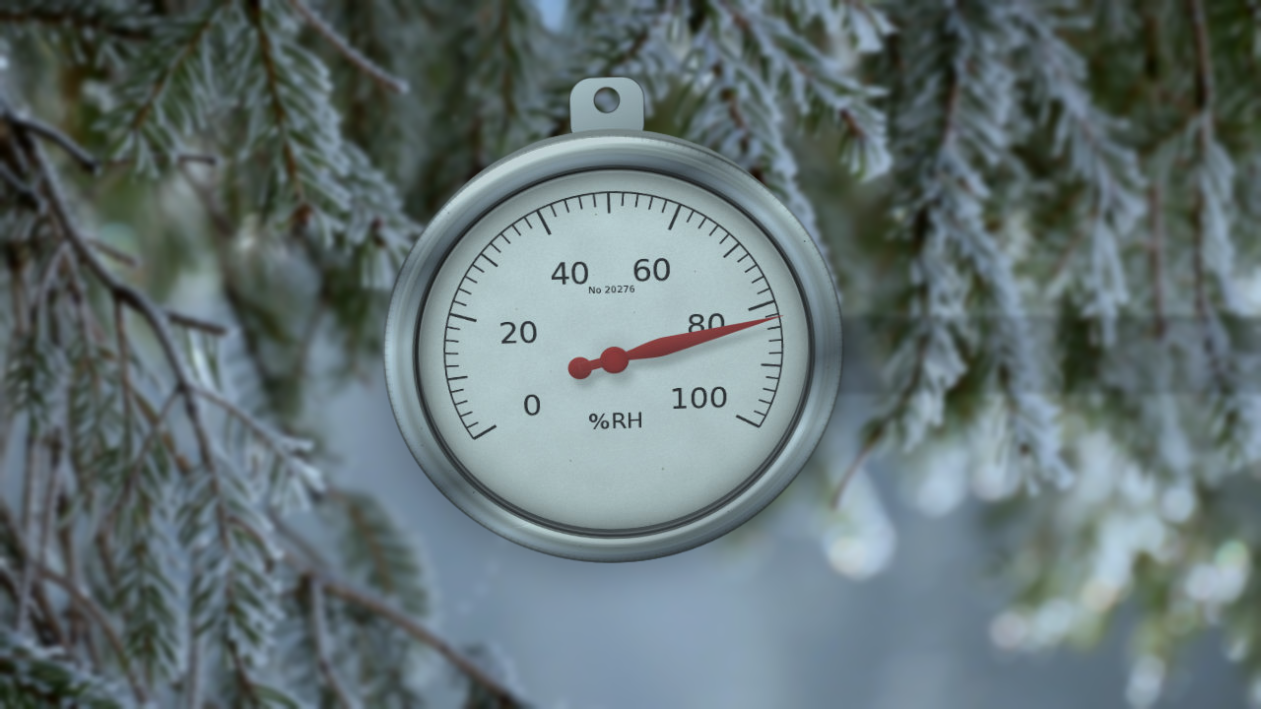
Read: value=82 unit=%
